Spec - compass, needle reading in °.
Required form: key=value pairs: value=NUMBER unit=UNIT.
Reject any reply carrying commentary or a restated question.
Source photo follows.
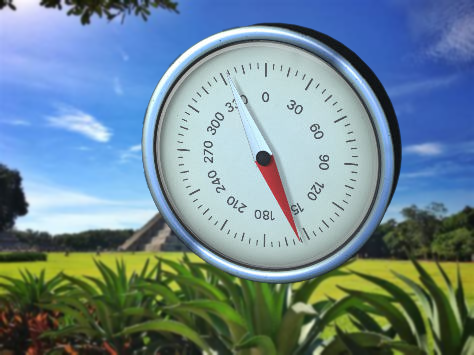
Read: value=155 unit=°
